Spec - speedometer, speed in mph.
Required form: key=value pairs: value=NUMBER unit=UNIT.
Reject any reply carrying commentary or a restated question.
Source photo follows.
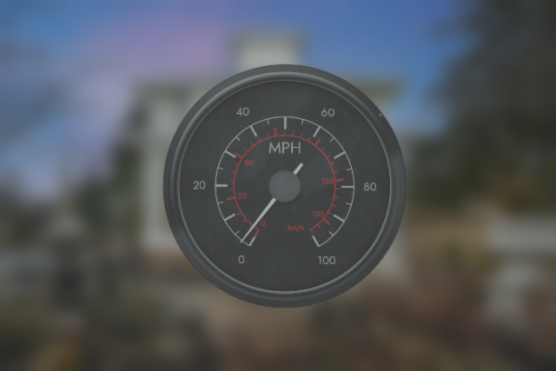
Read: value=2.5 unit=mph
